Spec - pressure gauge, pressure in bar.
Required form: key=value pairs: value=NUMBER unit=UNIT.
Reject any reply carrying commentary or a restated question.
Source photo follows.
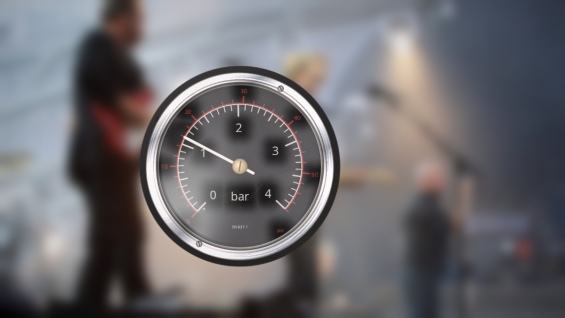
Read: value=1.1 unit=bar
